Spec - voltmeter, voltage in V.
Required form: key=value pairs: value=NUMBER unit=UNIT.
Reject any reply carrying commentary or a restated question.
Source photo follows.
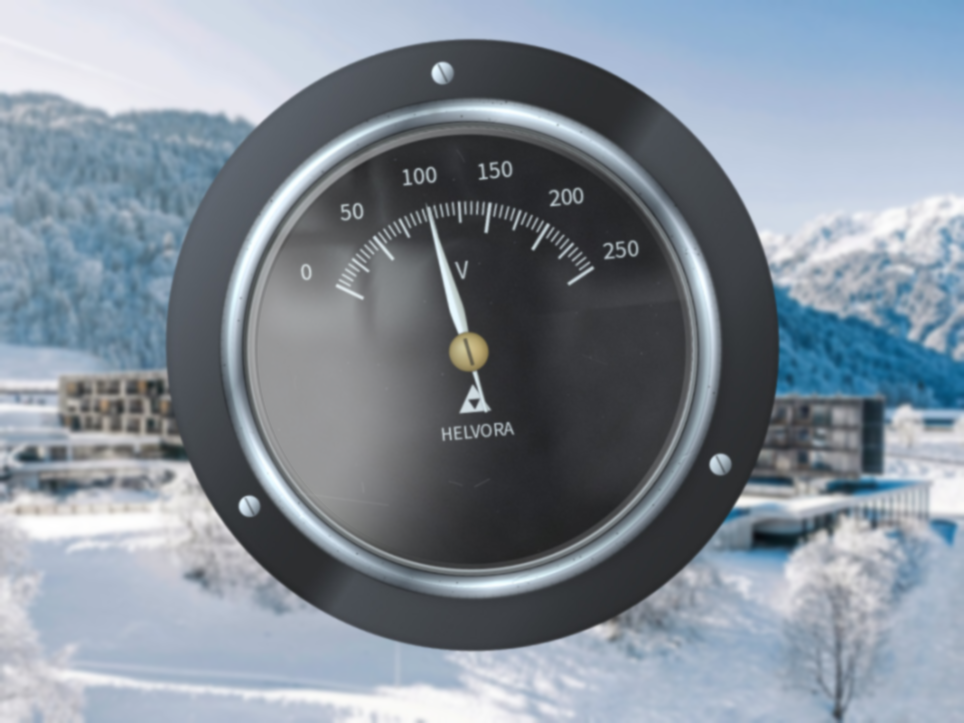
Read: value=100 unit=V
